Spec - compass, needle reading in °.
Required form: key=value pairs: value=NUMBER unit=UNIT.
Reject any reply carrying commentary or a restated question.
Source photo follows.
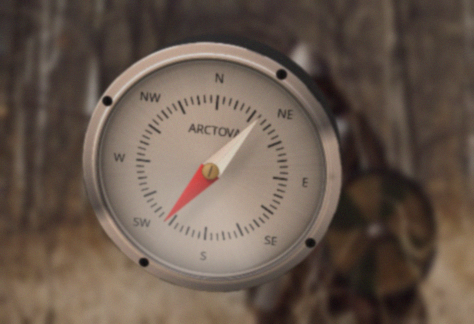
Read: value=215 unit=°
